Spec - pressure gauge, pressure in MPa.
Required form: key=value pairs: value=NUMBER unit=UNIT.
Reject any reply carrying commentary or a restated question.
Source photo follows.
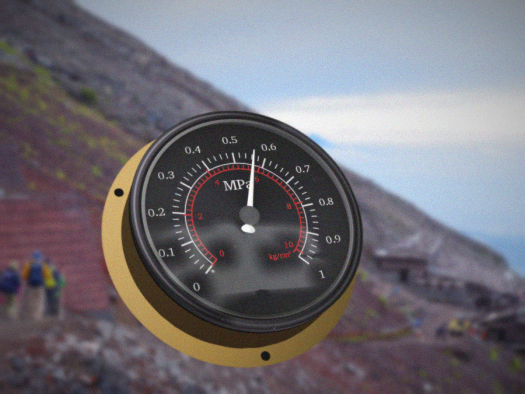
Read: value=0.56 unit=MPa
